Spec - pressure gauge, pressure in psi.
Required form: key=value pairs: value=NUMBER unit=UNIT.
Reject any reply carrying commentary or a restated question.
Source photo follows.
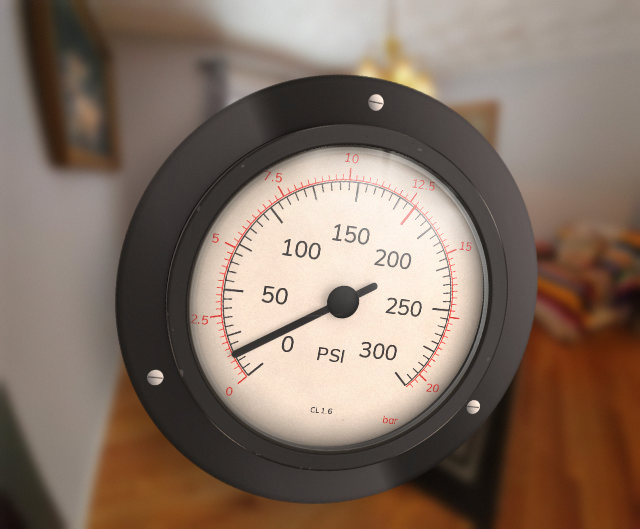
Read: value=15 unit=psi
